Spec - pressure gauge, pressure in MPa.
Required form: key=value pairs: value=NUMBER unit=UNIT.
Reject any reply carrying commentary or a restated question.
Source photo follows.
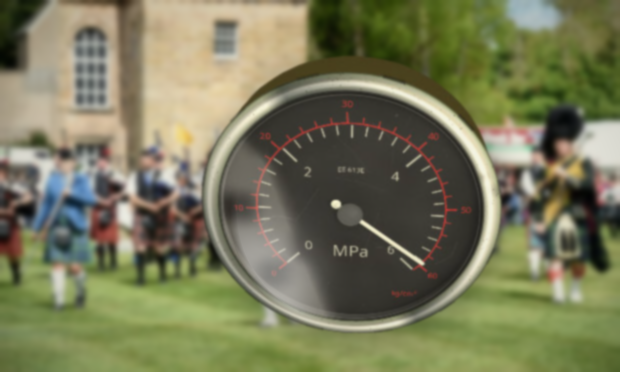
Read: value=5.8 unit=MPa
